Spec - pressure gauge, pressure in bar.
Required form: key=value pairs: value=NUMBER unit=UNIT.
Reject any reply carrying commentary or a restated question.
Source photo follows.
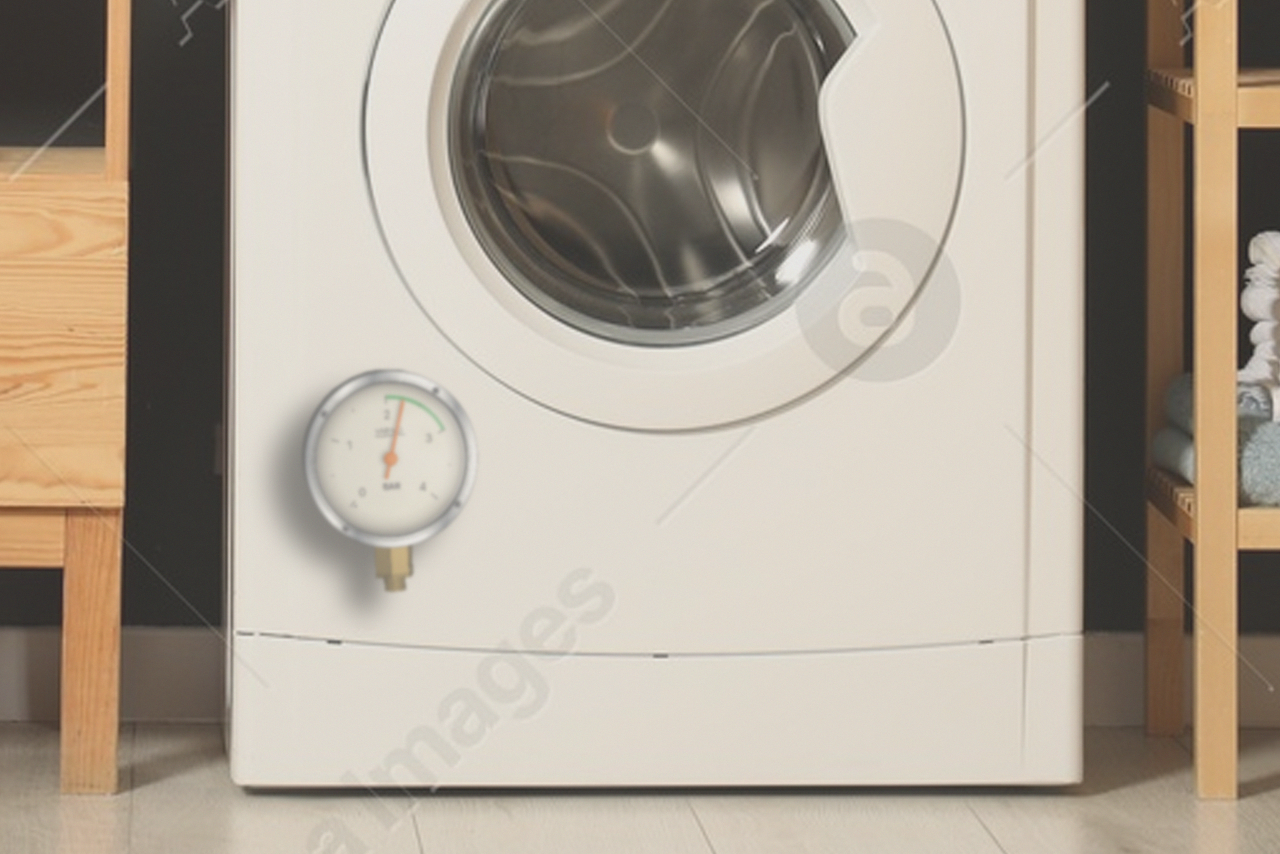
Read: value=2.25 unit=bar
